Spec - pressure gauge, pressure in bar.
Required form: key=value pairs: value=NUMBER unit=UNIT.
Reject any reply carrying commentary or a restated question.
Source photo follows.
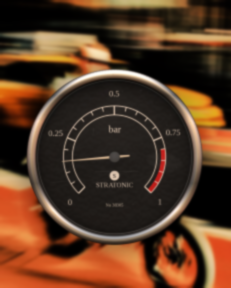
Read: value=0.15 unit=bar
